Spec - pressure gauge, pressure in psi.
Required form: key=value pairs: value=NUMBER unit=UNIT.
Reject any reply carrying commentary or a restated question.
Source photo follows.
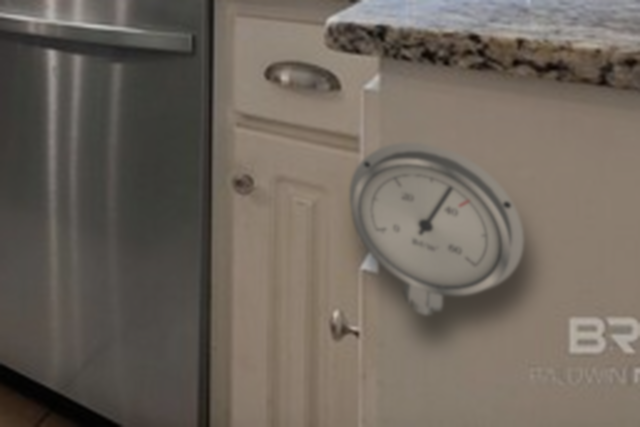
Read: value=35 unit=psi
